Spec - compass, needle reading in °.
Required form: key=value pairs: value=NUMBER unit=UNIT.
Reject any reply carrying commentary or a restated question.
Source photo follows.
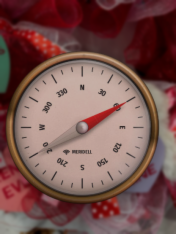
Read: value=60 unit=°
